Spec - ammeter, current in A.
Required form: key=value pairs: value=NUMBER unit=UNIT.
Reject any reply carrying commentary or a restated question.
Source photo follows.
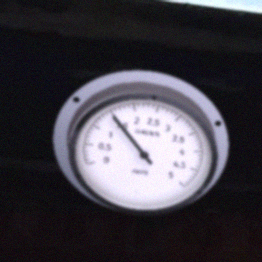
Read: value=1.5 unit=A
